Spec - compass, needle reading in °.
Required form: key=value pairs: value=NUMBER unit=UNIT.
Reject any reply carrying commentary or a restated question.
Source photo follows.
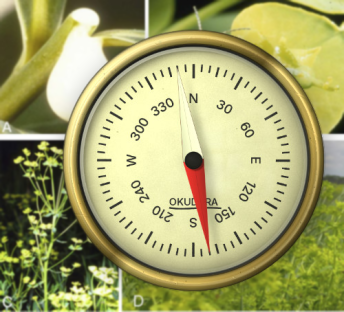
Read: value=170 unit=°
